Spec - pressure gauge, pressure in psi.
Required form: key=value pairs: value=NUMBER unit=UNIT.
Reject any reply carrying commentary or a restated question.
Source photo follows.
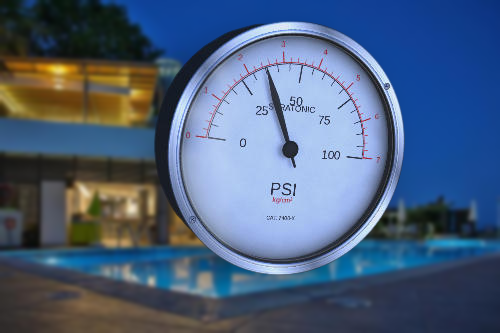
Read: value=35 unit=psi
